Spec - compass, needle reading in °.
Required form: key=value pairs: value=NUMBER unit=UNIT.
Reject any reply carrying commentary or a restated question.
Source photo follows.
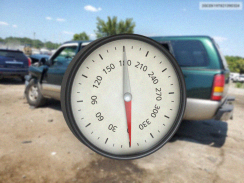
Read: value=0 unit=°
